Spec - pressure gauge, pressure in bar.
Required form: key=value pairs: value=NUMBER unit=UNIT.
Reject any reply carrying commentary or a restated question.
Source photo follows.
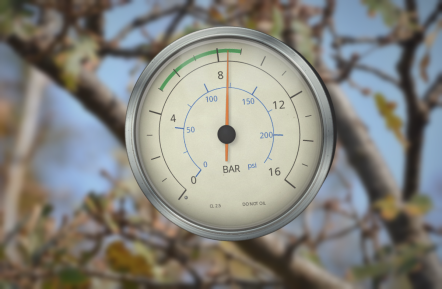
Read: value=8.5 unit=bar
